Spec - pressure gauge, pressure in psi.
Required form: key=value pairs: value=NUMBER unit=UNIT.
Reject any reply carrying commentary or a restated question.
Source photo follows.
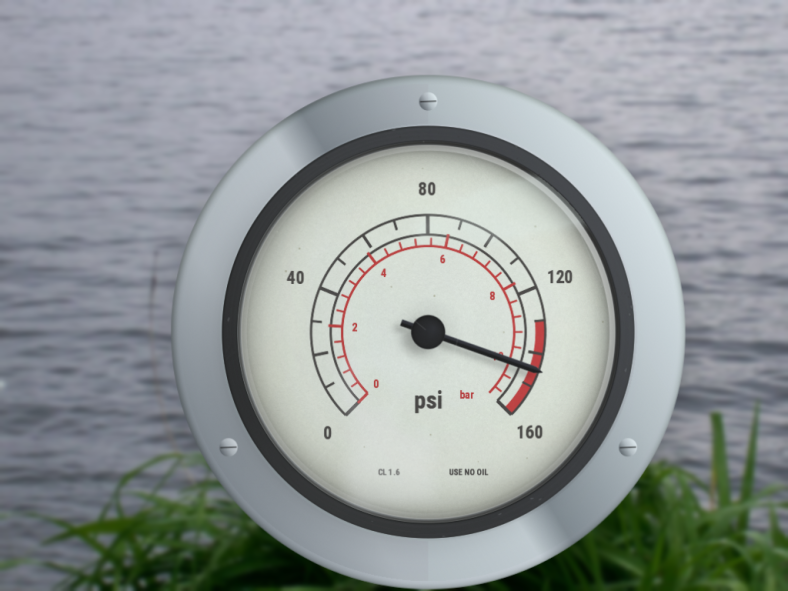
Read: value=145 unit=psi
